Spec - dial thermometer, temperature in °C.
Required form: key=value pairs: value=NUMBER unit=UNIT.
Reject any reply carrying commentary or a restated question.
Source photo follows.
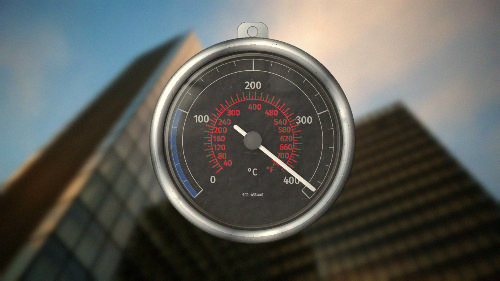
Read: value=390 unit=°C
